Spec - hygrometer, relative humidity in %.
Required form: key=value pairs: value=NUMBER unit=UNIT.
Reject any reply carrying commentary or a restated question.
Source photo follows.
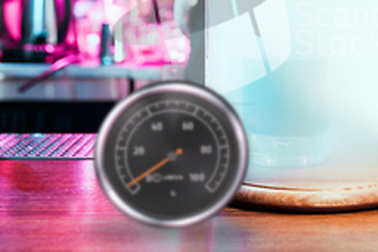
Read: value=4 unit=%
